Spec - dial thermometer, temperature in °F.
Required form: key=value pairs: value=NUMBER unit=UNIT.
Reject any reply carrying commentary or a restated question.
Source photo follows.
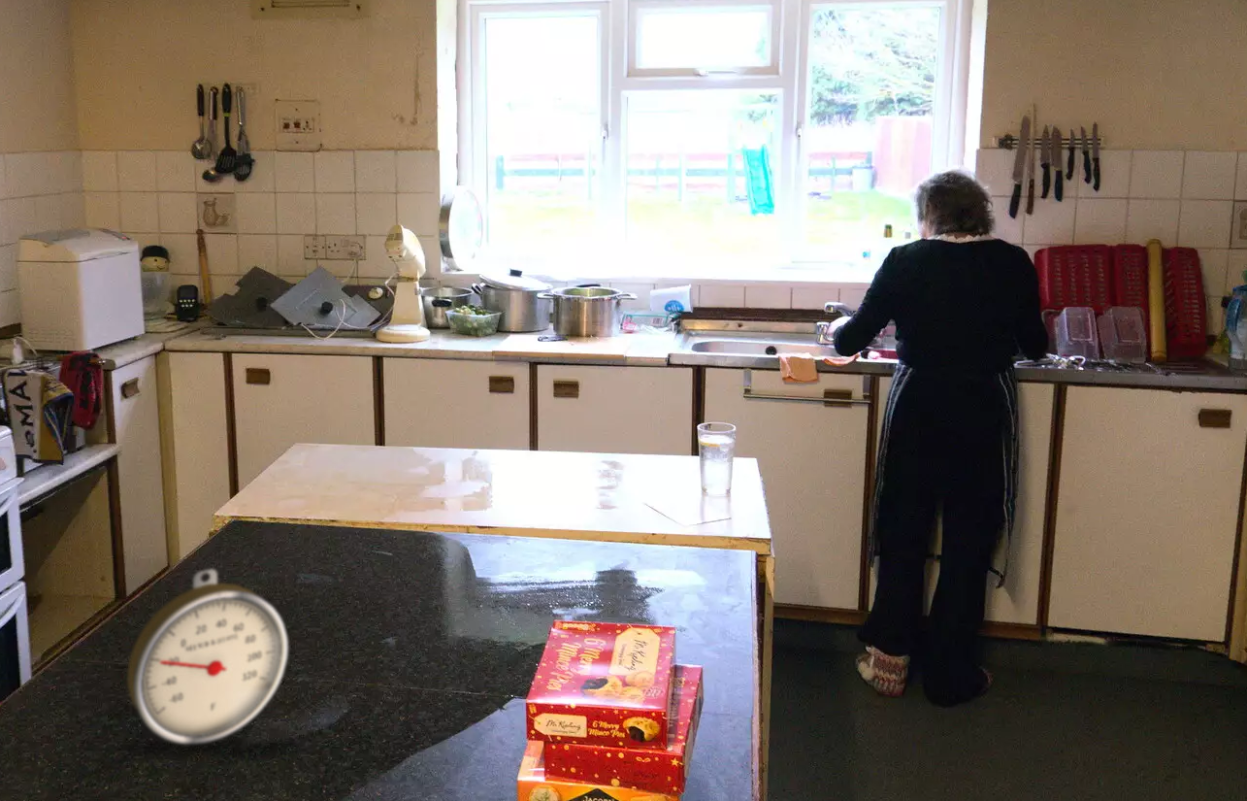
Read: value=-20 unit=°F
